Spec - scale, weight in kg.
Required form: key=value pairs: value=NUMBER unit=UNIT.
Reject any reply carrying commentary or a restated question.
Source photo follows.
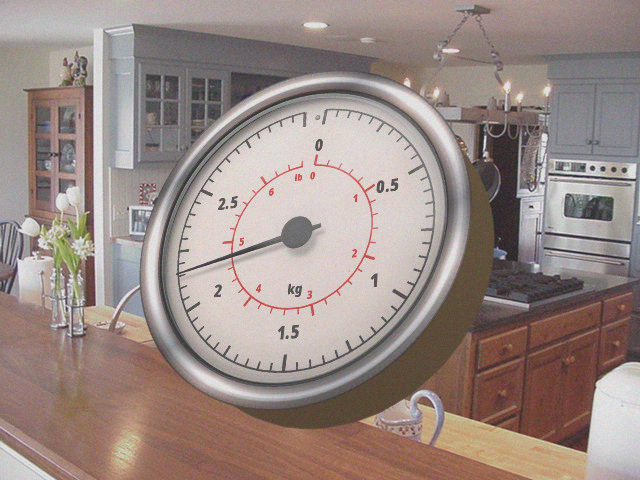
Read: value=2.15 unit=kg
